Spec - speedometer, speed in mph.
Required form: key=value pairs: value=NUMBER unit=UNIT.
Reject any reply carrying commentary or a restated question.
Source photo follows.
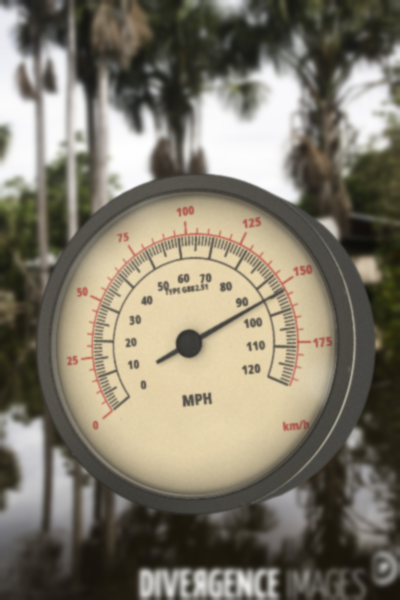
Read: value=95 unit=mph
